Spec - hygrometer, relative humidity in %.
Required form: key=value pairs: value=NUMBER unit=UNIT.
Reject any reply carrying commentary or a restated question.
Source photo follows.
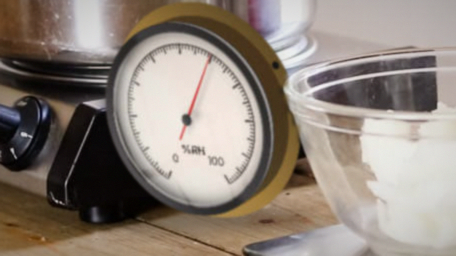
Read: value=60 unit=%
